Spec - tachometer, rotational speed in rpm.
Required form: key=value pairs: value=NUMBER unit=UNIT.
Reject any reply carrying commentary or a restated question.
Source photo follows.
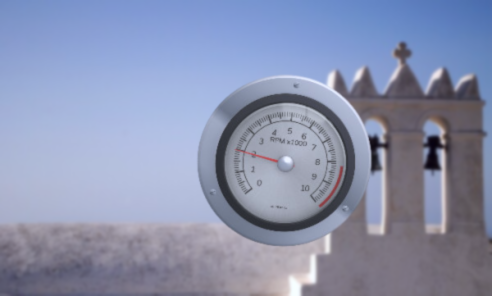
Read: value=2000 unit=rpm
